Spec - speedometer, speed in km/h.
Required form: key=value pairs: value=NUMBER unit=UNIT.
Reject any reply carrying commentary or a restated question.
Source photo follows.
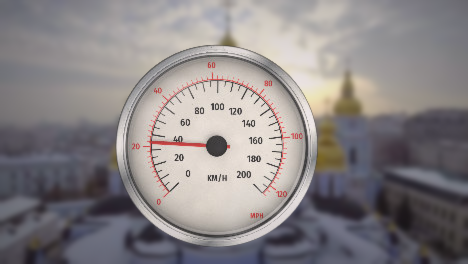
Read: value=35 unit=km/h
